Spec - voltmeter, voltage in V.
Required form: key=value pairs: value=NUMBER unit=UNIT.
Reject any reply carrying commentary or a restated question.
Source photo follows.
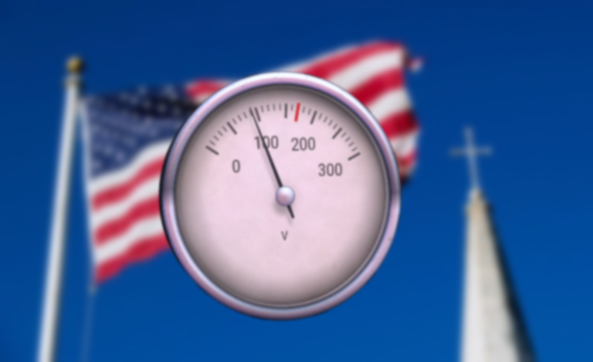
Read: value=90 unit=V
